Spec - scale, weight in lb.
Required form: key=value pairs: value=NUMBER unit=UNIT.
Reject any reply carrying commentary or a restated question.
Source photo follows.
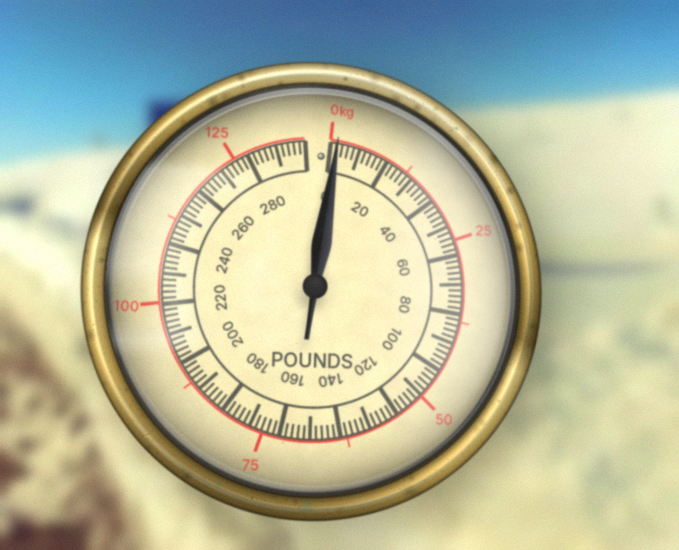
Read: value=2 unit=lb
